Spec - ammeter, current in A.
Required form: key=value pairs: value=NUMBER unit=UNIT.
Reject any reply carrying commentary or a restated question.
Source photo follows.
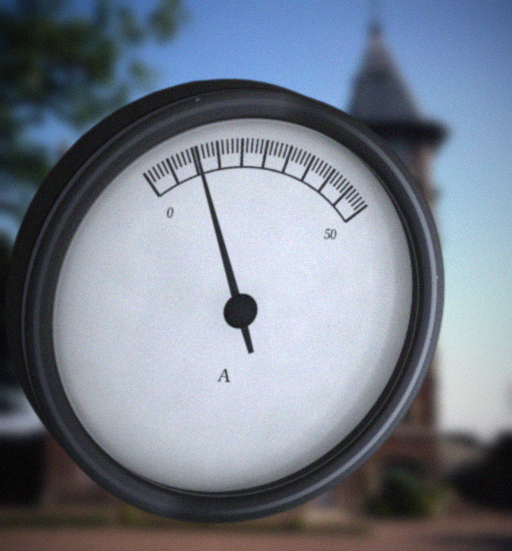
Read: value=10 unit=A
